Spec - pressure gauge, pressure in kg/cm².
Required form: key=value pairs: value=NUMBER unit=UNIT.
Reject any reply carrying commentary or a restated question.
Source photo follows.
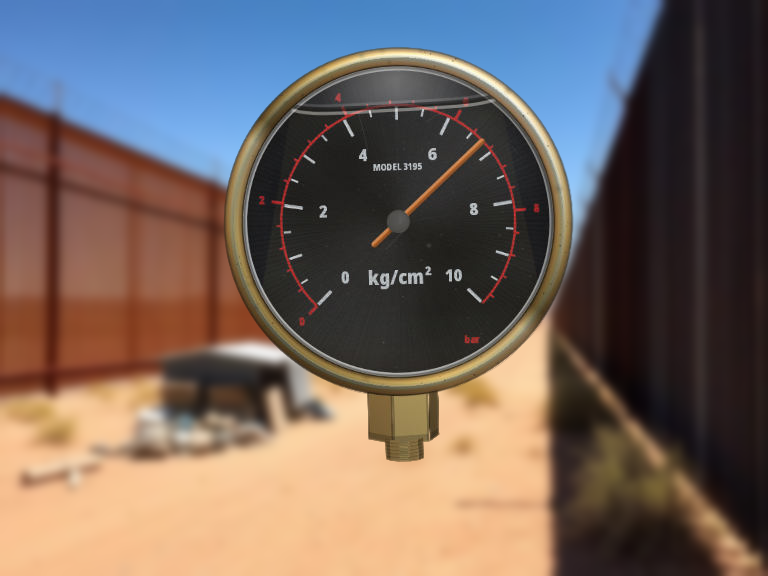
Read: value=6.75 unit=kg/cm²
